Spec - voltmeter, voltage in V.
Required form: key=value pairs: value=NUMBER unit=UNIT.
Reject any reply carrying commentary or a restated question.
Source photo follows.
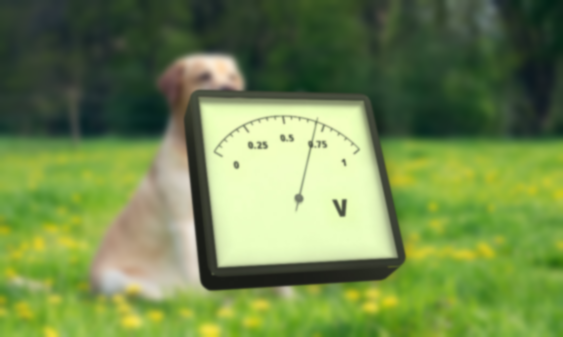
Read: value=0.7 unit=V
